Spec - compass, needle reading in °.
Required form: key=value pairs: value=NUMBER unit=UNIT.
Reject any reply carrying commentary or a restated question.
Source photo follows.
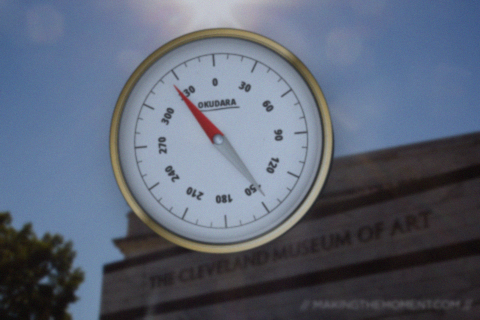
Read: value=325 unit=°
